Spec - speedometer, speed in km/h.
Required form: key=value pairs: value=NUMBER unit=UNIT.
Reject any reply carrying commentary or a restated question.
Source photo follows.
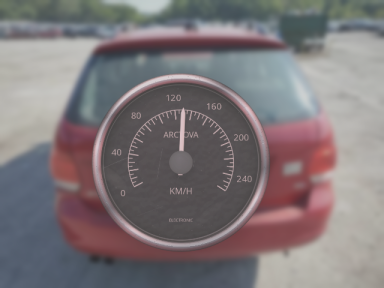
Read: value=130 unit=km/h
